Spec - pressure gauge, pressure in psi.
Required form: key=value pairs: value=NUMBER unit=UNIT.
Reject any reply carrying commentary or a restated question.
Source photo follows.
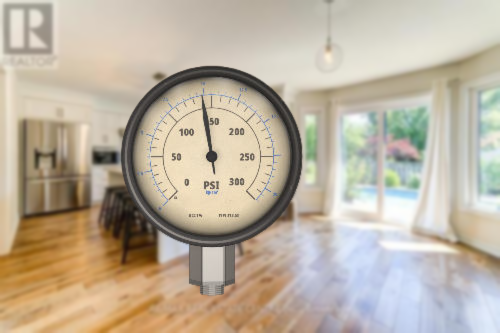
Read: value=140 unit=psi
